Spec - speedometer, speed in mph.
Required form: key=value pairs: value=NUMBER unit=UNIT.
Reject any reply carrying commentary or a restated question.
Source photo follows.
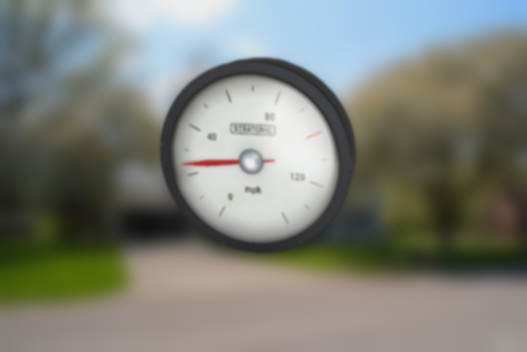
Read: value=25 unit=mph
